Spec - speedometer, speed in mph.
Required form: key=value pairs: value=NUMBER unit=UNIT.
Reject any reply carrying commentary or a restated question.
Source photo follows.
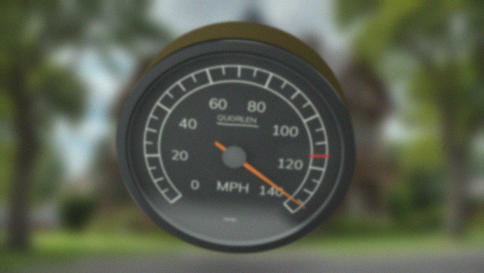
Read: value=135 unit=mph
